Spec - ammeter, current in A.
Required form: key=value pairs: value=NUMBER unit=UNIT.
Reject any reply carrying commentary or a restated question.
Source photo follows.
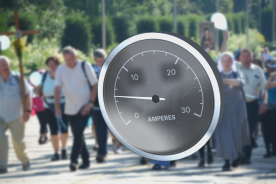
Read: value=5 unit=A
